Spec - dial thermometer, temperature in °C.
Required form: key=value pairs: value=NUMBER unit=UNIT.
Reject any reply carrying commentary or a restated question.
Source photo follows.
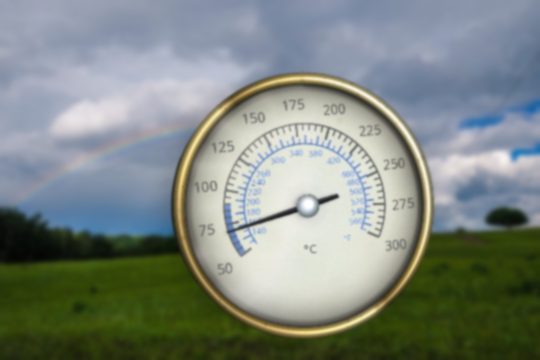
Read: value=70 unit=°C
